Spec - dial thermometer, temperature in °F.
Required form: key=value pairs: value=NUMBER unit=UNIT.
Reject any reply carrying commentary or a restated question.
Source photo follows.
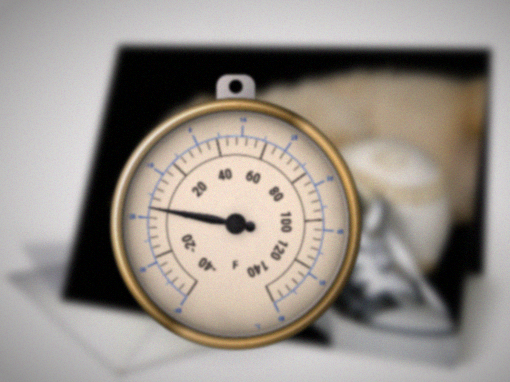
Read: value=0 unit=°F
